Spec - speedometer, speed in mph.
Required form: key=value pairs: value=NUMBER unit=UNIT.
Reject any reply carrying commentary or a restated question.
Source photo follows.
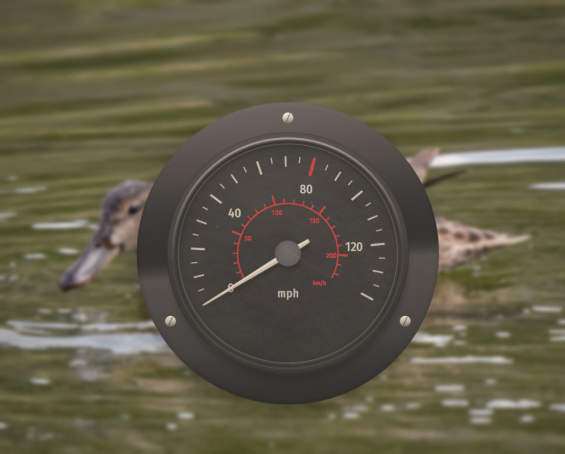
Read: value=0 unit=mph
